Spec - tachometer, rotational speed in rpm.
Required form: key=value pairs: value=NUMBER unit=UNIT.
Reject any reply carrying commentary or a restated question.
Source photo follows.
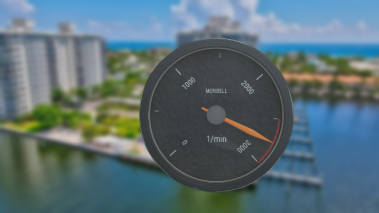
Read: value=2750 unit=rpm
